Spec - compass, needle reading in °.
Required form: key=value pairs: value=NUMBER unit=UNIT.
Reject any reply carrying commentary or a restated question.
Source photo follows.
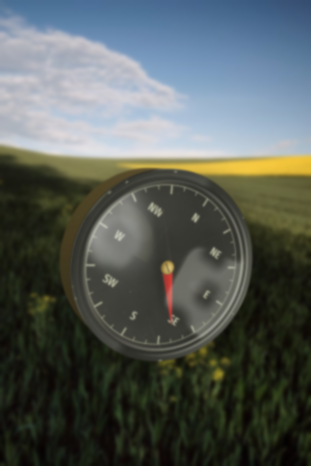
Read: value=140 unit=°
